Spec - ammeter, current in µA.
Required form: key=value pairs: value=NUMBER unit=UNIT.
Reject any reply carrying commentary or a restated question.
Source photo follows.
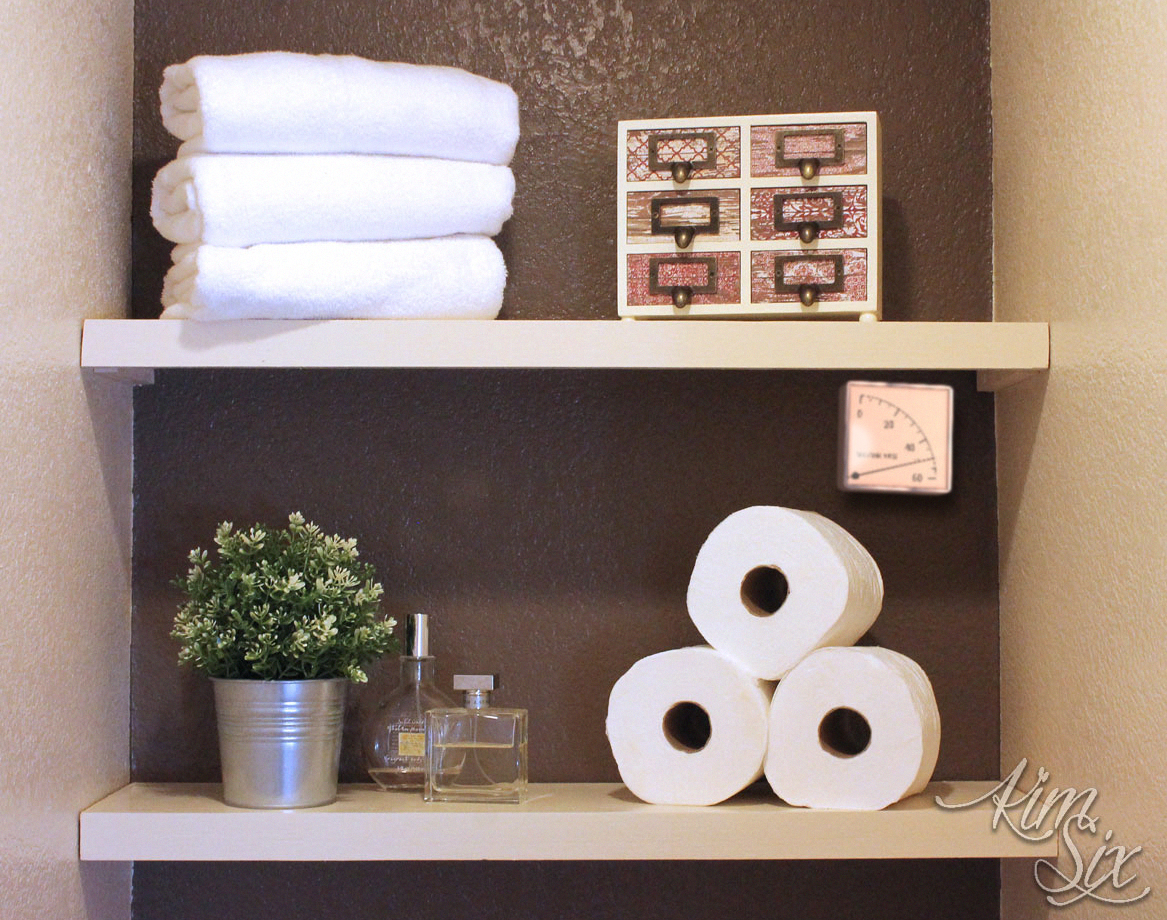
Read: value=50 unit=µA
